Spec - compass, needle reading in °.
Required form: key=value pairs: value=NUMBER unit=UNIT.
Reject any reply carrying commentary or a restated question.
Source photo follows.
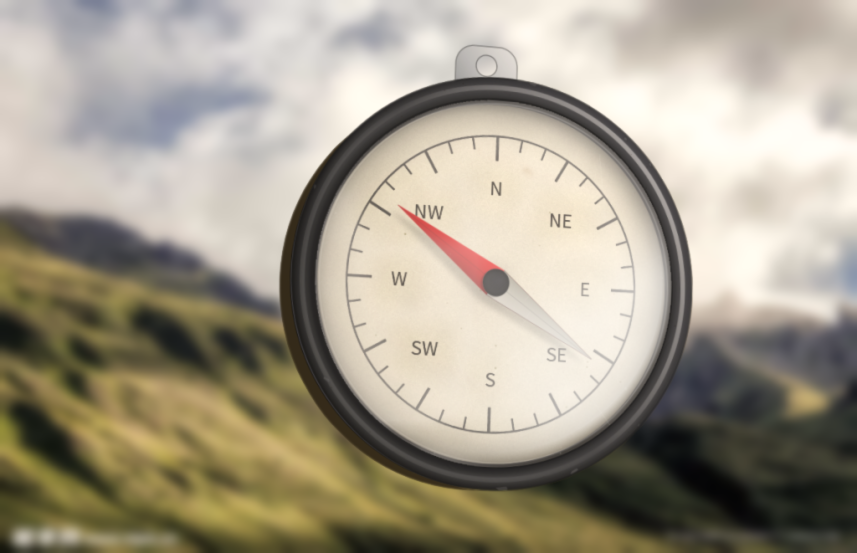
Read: value=305 unit=°
